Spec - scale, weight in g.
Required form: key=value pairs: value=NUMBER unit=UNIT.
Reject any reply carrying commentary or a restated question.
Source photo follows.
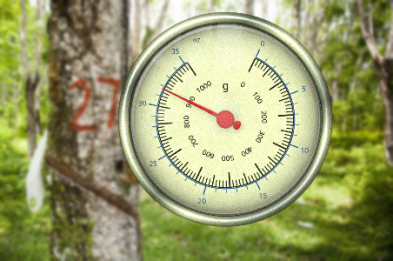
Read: value=900 unit=g
